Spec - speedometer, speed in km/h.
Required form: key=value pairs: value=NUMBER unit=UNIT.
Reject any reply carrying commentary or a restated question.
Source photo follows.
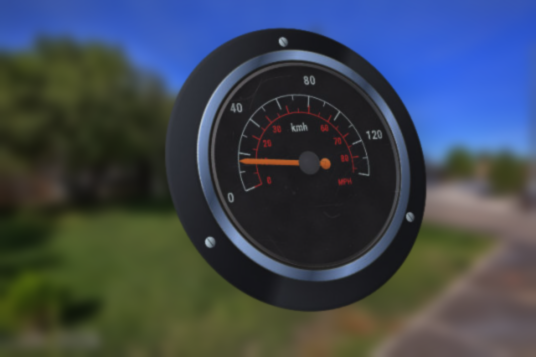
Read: value=15 unit=km/h
